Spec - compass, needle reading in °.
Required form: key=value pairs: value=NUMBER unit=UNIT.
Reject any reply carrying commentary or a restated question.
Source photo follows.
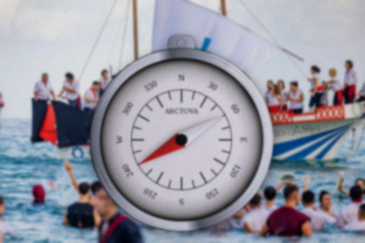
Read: value=240 unit=°
